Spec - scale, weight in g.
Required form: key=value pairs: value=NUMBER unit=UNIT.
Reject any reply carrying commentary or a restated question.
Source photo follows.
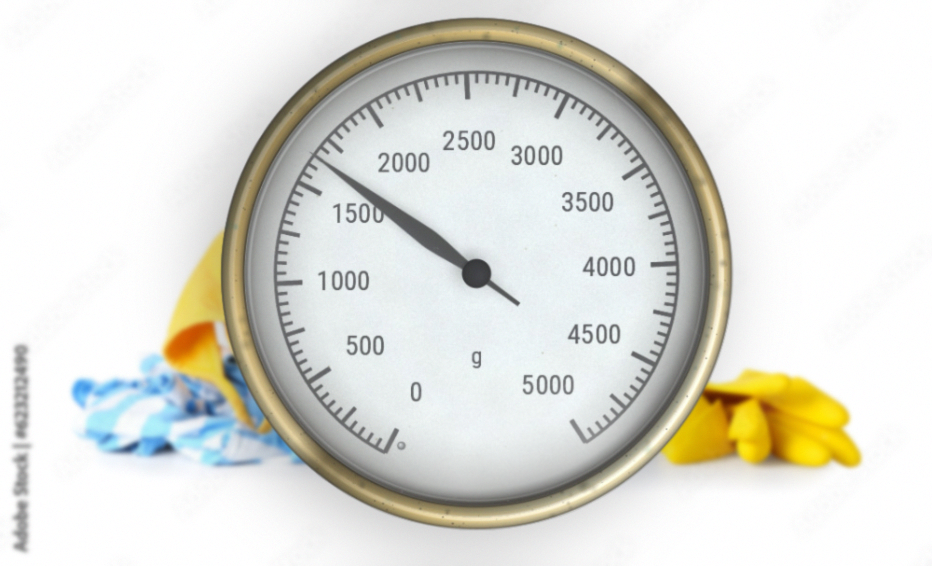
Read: value=1650 unit=g
